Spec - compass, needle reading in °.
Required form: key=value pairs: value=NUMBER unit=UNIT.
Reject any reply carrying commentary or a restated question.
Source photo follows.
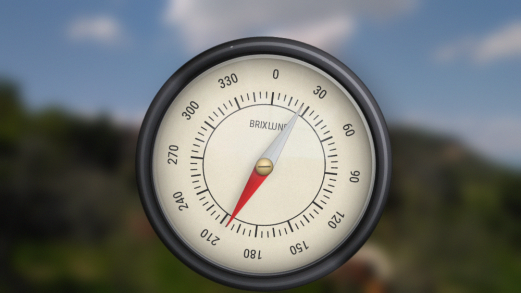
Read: value=205 unit=°
